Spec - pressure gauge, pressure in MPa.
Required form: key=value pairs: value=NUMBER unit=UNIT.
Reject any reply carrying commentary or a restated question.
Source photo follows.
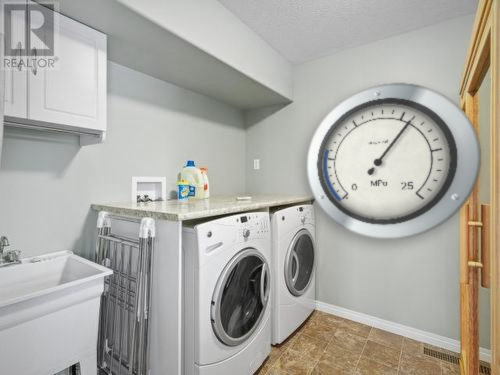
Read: value=16 unit=MPa
